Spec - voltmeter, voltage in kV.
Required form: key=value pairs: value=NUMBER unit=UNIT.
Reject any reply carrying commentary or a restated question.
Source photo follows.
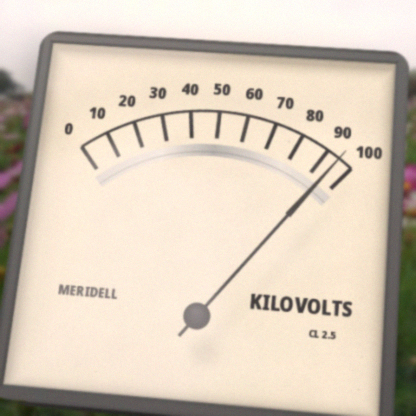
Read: value=95 unit=kV
